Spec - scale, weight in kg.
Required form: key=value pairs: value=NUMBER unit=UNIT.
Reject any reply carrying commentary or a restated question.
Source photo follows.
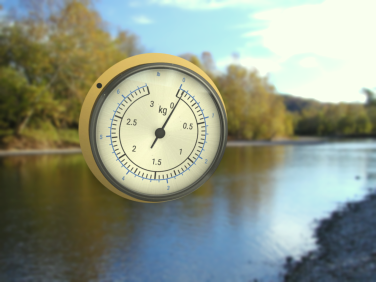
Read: value=0.05 unit=kg
